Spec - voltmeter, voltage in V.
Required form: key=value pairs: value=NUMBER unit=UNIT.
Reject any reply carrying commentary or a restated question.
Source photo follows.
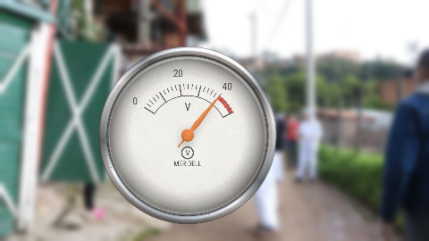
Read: value=40 unit=V
